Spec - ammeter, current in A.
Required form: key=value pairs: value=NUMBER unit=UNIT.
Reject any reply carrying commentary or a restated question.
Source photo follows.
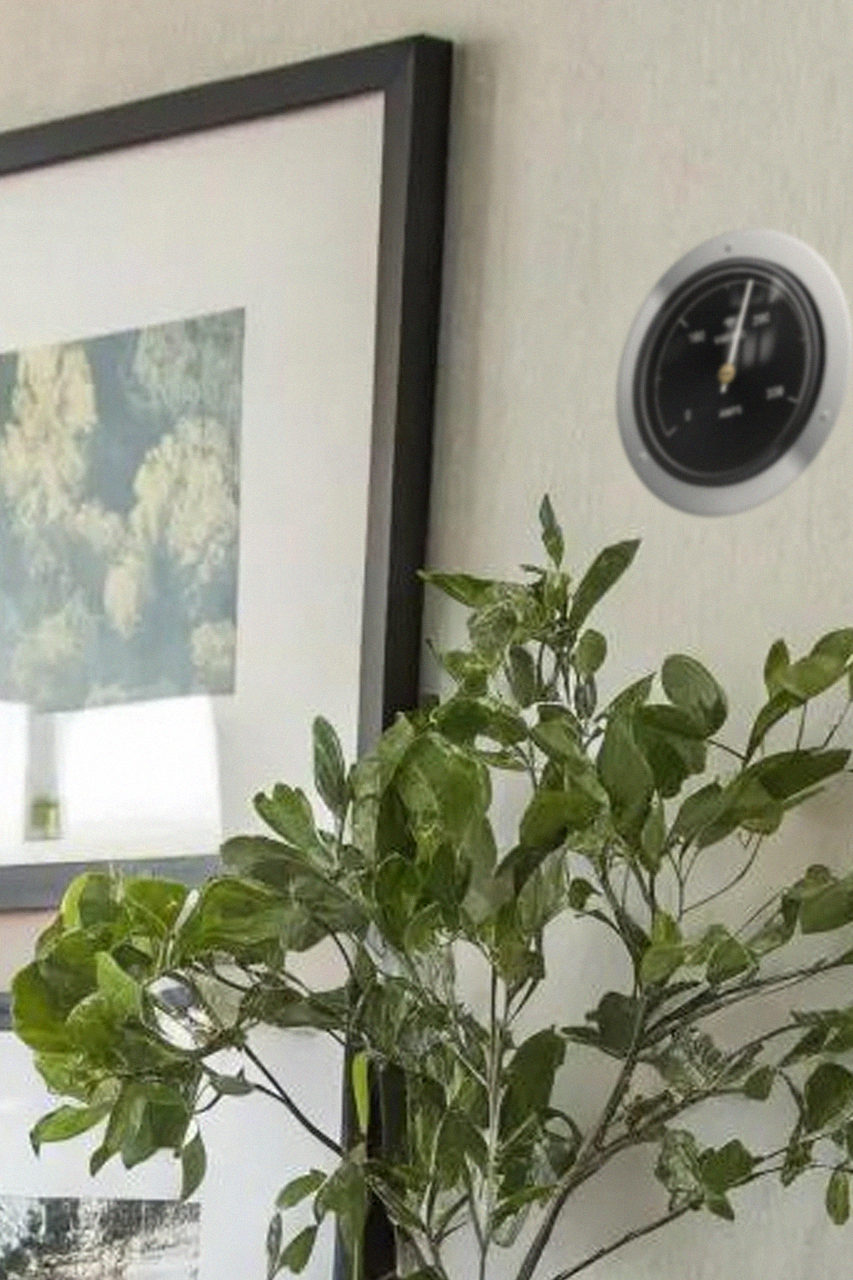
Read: value=175 unit=A
